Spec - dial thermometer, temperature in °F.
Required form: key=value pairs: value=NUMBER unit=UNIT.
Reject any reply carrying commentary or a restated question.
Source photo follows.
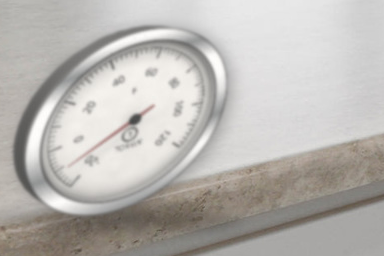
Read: value=-10 unit=°F
